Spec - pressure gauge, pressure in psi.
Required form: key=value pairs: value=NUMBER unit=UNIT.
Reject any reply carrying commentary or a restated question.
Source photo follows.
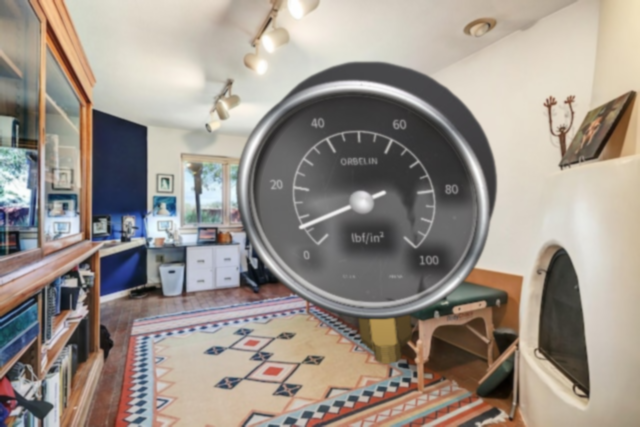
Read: value=7.5 unit=psi
